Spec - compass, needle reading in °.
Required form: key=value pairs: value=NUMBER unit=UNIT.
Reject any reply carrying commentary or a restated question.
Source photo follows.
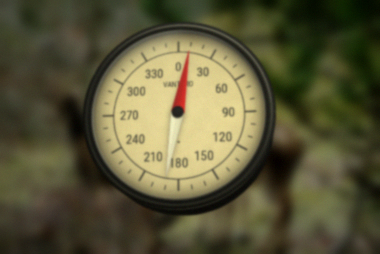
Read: value=10 unit=°
